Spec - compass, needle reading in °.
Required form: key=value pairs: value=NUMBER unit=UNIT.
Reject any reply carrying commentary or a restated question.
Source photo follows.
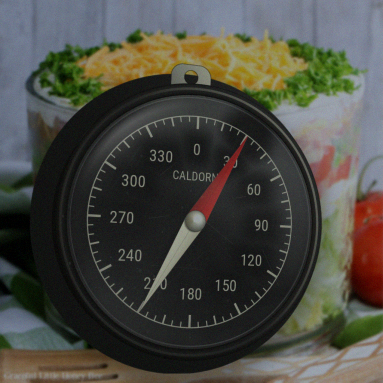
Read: value=30 unit=°
